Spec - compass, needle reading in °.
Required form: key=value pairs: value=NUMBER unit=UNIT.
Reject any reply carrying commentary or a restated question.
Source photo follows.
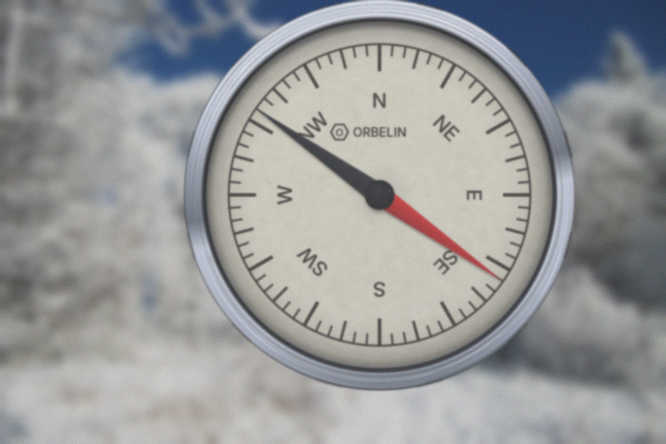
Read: value=125 unit=°
